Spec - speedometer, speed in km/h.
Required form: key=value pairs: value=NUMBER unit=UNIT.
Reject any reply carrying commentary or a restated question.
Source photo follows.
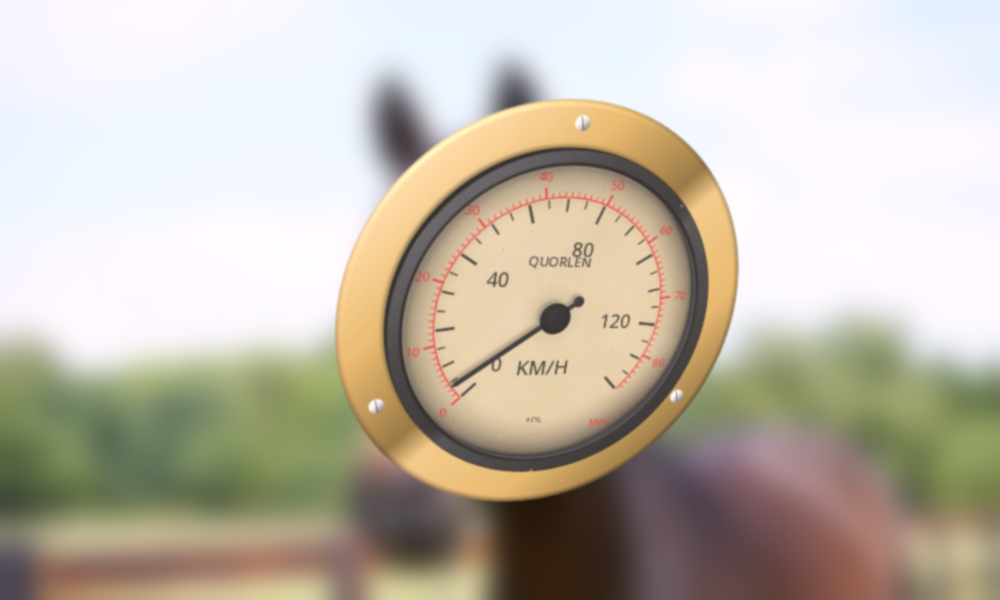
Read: value=5 unit=km/h
